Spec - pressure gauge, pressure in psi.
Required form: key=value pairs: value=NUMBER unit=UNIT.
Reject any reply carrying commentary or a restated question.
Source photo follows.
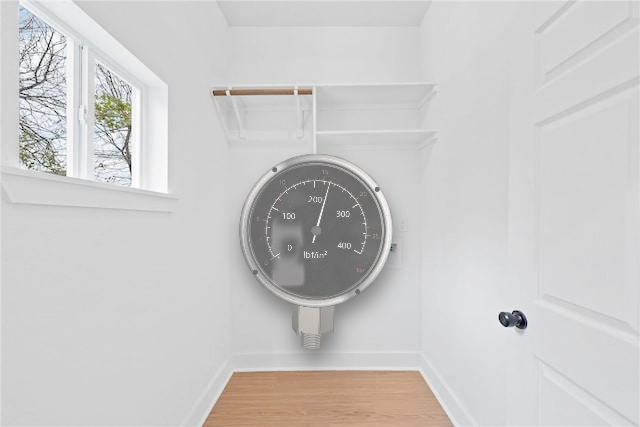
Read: value=230 unit=psi
